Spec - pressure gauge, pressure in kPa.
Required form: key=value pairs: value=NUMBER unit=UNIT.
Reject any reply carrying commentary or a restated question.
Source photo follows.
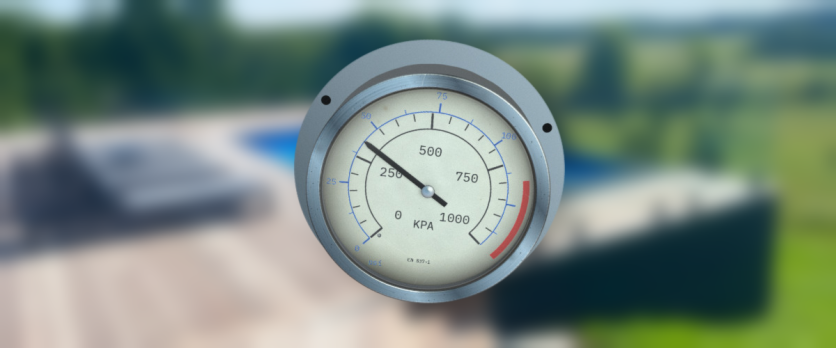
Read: value=300 unit=kPa
